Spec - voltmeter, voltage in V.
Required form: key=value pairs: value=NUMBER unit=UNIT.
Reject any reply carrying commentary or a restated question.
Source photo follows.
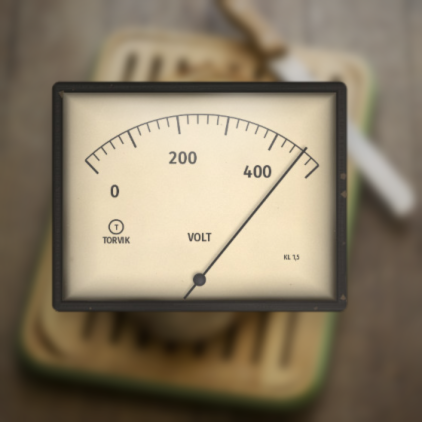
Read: value=460 unit=V
